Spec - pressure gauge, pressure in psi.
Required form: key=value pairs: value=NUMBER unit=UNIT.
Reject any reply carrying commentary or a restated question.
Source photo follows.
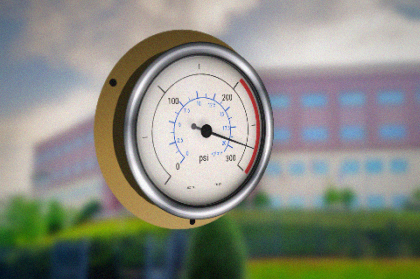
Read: value=275 unit=psi
